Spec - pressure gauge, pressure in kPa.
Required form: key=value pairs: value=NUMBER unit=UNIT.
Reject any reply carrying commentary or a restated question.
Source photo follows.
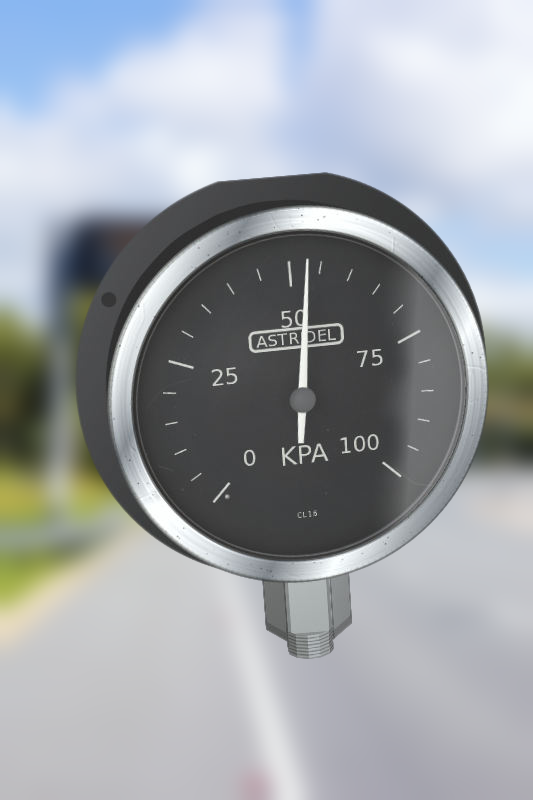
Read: value=52.5 unit=kPa
